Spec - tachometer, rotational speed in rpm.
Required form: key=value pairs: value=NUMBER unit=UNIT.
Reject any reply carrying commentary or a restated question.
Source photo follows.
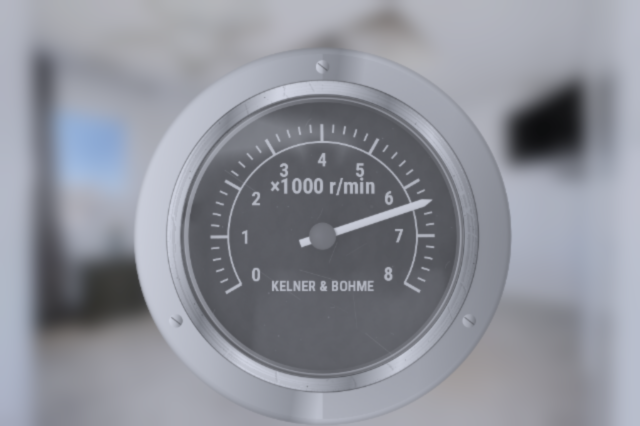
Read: value=6400 unit=rpm
